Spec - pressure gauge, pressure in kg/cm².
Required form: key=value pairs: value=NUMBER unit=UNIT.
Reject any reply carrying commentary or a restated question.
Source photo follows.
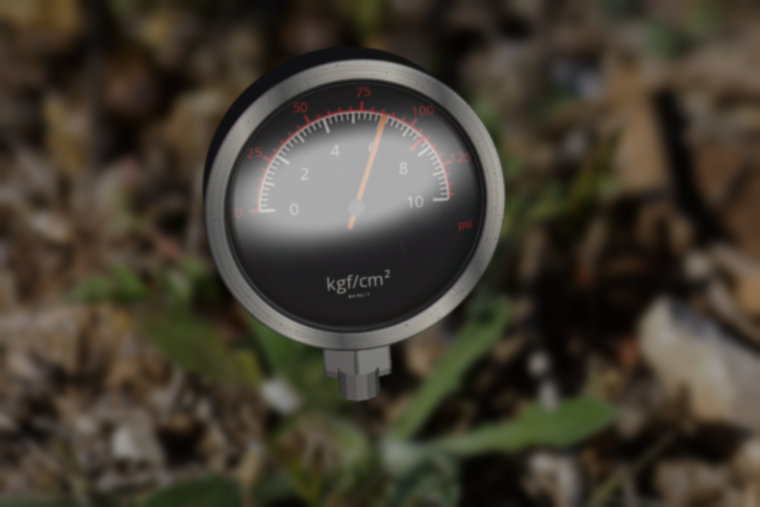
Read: value=6 unit=kg/cm²
